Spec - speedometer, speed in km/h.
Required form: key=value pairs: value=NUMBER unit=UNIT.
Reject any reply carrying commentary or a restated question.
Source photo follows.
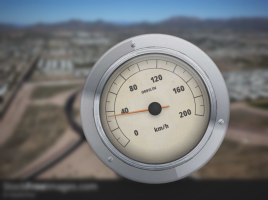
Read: value=35 unit=km/h
